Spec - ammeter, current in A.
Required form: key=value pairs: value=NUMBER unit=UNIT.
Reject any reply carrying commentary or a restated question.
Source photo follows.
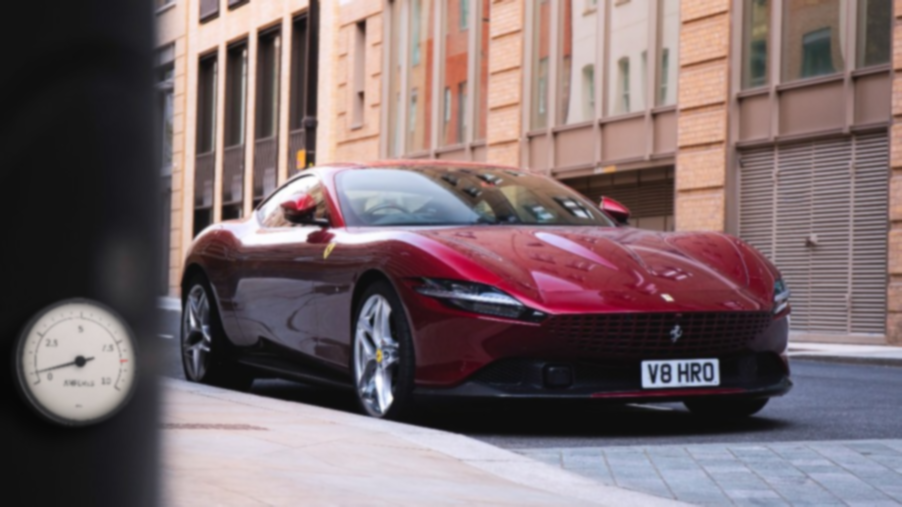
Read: value=0.5 unit=A
